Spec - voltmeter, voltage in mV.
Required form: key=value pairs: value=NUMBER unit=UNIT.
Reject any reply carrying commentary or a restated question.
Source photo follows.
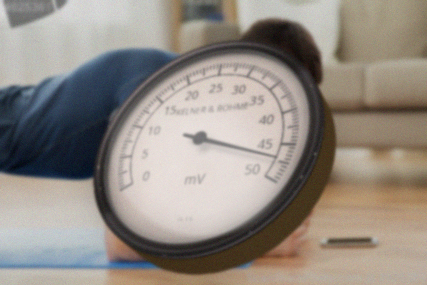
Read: value=47.5 unit=mV
